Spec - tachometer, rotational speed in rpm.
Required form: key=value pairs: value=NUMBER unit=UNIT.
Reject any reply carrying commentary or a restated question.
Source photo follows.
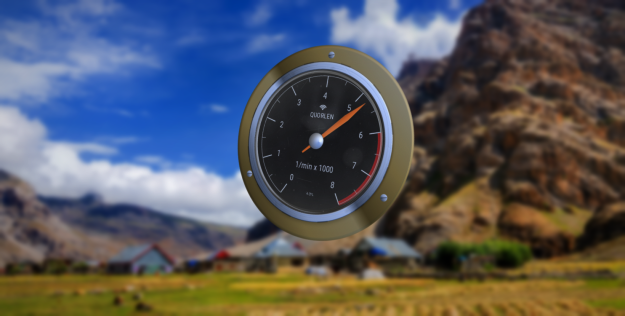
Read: value=5250 unit=rpm
